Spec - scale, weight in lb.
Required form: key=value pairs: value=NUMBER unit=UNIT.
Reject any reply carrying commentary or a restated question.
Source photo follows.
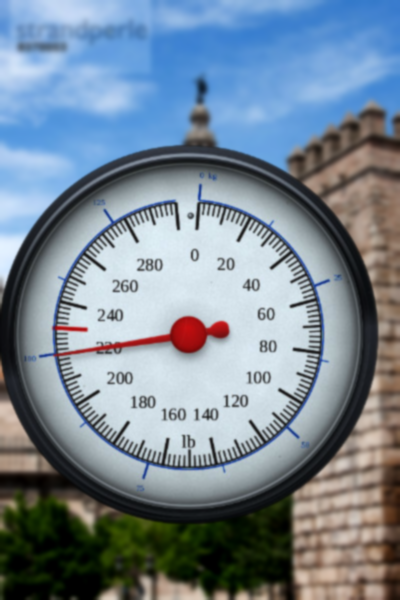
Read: value=220 unit=lb
